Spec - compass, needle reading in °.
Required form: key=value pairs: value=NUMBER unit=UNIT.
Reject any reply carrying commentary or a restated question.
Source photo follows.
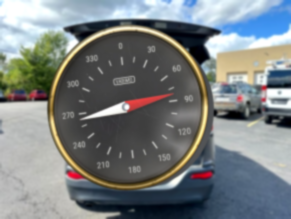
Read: value=82.5 unit=°
